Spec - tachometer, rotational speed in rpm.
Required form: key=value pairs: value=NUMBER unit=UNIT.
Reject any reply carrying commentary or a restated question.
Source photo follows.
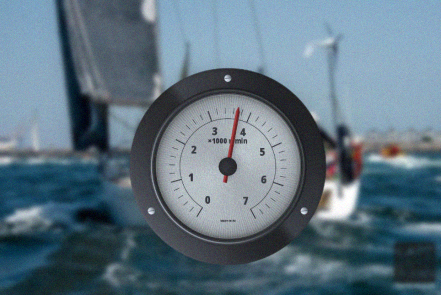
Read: value=3700 unit=rpm
